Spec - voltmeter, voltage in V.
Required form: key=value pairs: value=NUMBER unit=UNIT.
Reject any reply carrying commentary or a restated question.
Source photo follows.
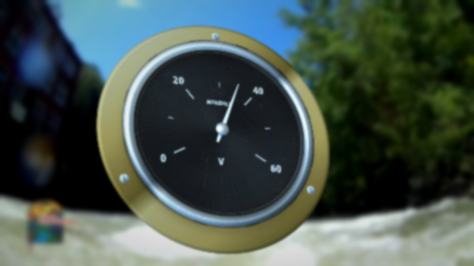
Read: value=35 unit=V
